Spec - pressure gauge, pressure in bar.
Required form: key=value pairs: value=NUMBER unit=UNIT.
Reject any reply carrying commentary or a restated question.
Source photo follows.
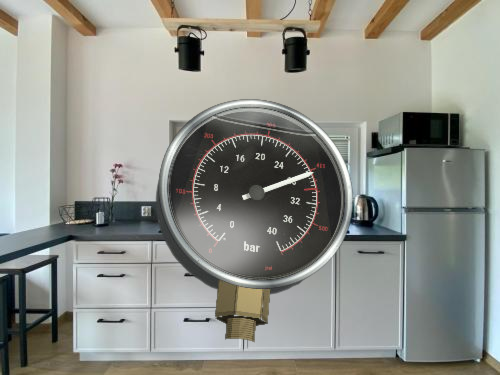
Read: value=28 unit=bar
